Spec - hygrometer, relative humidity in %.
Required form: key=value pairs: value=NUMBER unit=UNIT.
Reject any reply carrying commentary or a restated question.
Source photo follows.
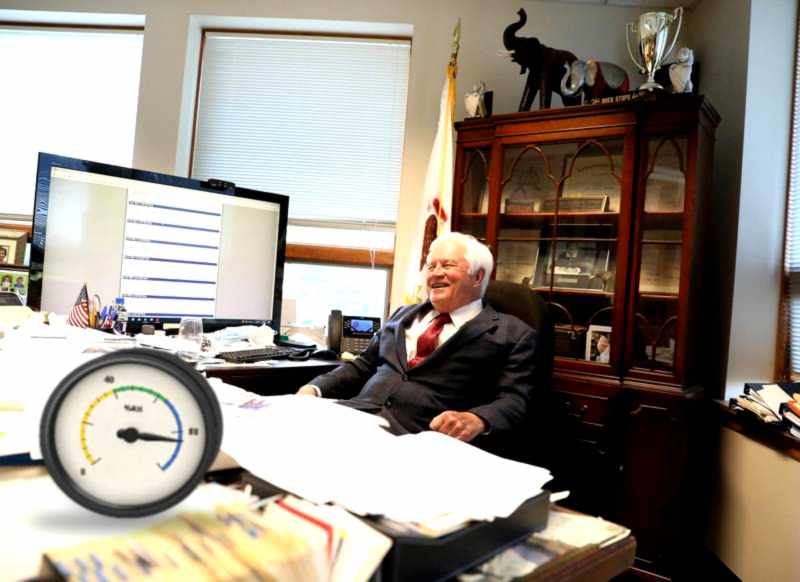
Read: value=84 unit=%
